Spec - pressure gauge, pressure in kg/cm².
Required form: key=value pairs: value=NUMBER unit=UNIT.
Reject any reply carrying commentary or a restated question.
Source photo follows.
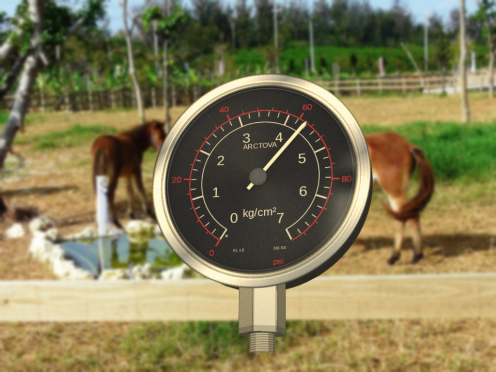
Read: value=4.4 unit=kg/cm²
